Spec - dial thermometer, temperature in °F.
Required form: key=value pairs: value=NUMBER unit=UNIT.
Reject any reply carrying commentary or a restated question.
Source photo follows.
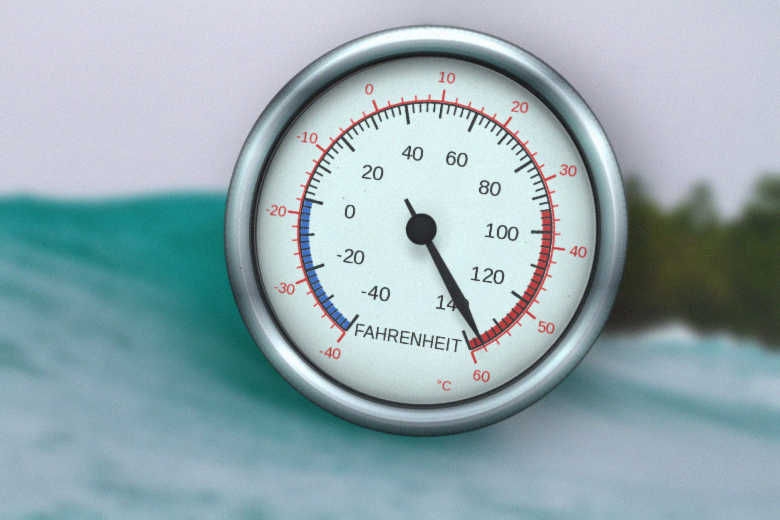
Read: value=136 unit=°F
